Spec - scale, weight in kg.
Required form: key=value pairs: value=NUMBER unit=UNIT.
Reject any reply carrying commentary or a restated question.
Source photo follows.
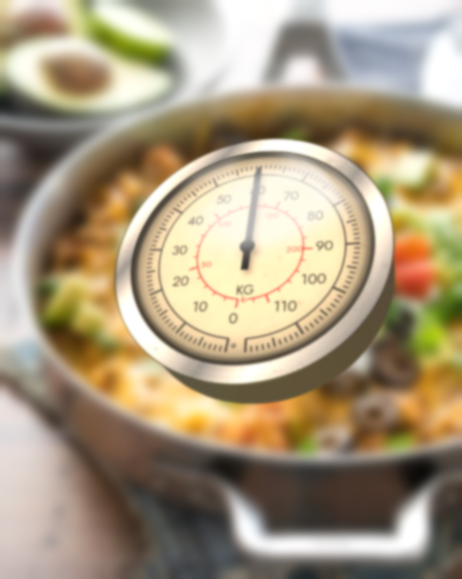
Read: value=60 unit=kg
